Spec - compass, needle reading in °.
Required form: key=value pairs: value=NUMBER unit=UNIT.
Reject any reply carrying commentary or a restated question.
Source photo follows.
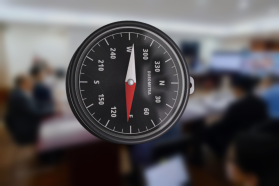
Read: value=95 unit=°
